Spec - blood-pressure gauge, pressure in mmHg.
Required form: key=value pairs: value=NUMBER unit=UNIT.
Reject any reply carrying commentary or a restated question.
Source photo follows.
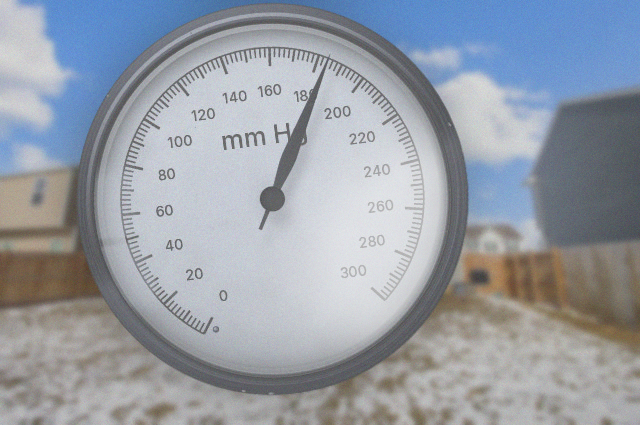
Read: value=184 unit=mmHg
